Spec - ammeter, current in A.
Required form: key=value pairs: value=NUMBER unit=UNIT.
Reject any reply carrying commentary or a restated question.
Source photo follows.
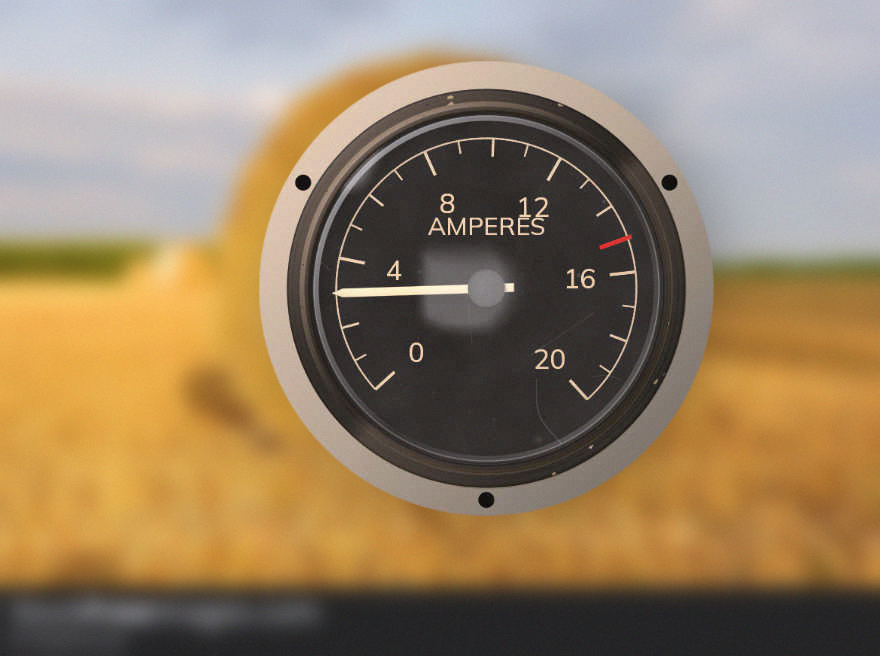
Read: value=3 unit=A
